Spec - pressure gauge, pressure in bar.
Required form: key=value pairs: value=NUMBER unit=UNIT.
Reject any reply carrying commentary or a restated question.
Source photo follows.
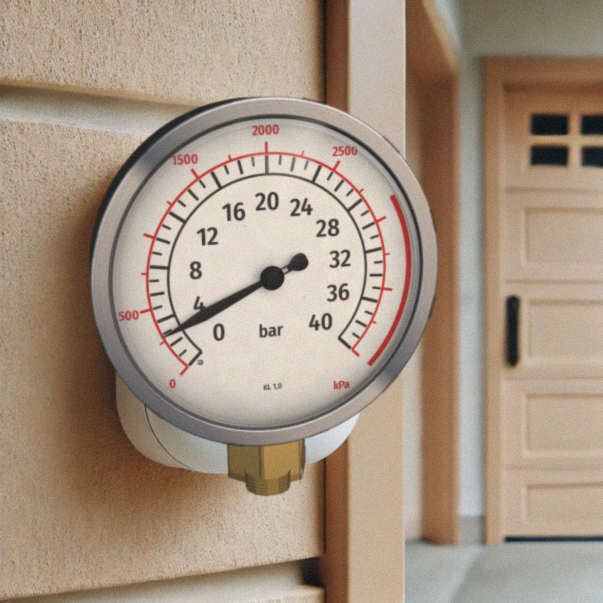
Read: value=3 unit=bar
